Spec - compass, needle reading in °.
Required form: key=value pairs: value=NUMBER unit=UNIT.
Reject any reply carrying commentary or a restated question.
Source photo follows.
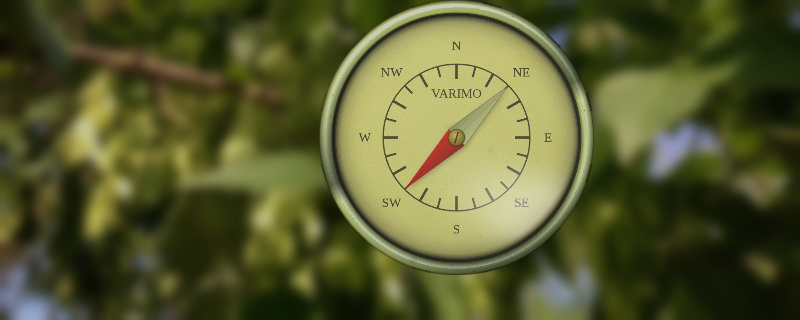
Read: value=225 unit=°
